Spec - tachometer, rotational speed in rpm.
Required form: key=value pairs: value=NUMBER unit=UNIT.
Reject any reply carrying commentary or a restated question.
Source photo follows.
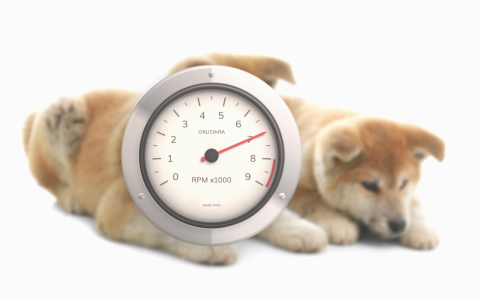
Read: value=7000 unit=rpm
